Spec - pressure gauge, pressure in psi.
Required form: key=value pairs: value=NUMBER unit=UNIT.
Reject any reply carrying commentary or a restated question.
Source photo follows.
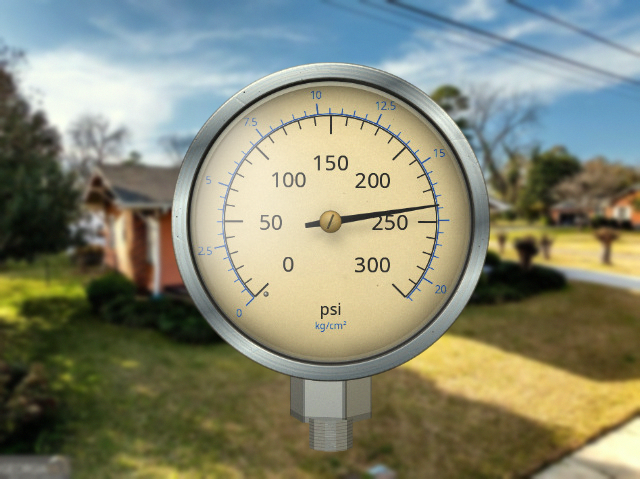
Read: value=240 unit=psi
